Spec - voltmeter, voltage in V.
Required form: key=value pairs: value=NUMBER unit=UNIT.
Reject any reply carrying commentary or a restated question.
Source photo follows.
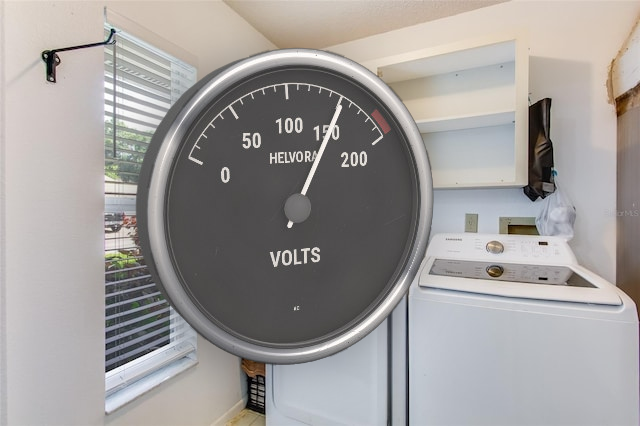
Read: value=150 unit=V
